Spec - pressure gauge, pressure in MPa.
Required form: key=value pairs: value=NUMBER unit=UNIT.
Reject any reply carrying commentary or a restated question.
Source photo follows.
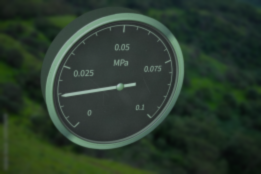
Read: value=0.015 unit=MPa
